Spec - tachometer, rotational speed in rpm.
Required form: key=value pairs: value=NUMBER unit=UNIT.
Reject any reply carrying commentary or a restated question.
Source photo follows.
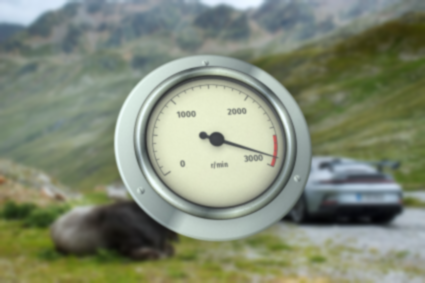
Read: value=2900 unit=rpm
